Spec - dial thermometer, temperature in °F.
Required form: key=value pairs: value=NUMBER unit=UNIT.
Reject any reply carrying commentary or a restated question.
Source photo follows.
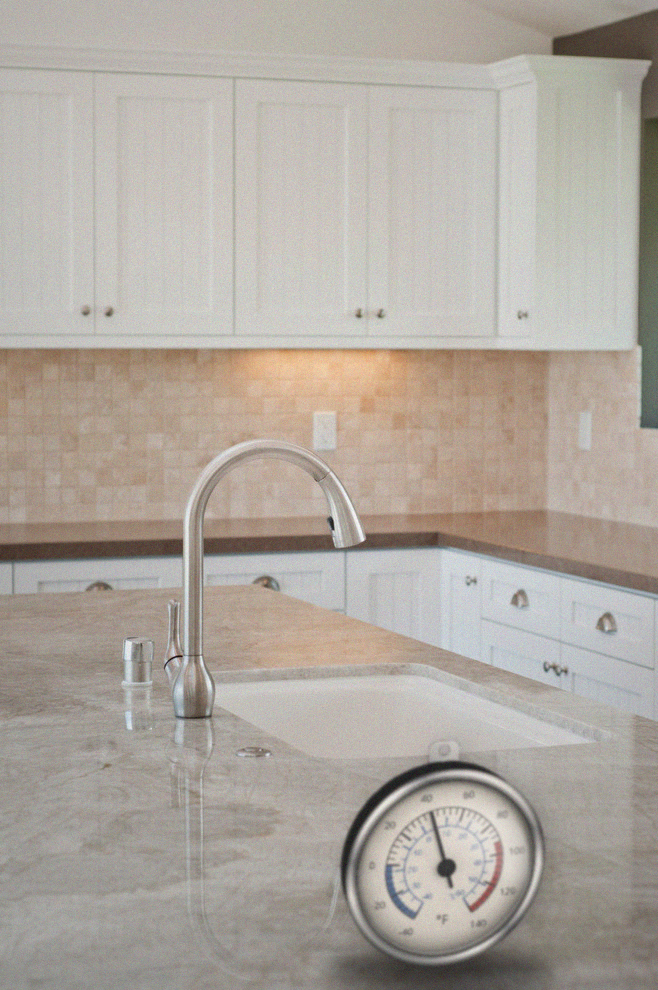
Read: value=40 unit=°F
